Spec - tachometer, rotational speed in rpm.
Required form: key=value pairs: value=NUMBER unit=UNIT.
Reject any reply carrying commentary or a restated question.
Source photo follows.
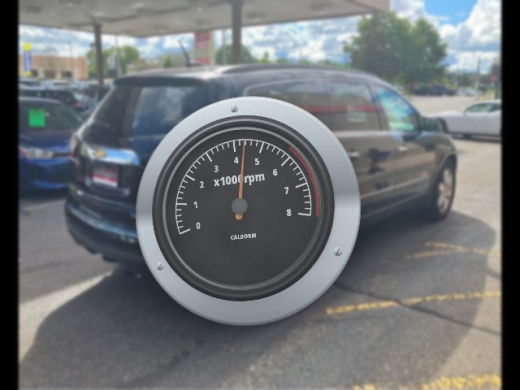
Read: value=4400 unit=rpm
